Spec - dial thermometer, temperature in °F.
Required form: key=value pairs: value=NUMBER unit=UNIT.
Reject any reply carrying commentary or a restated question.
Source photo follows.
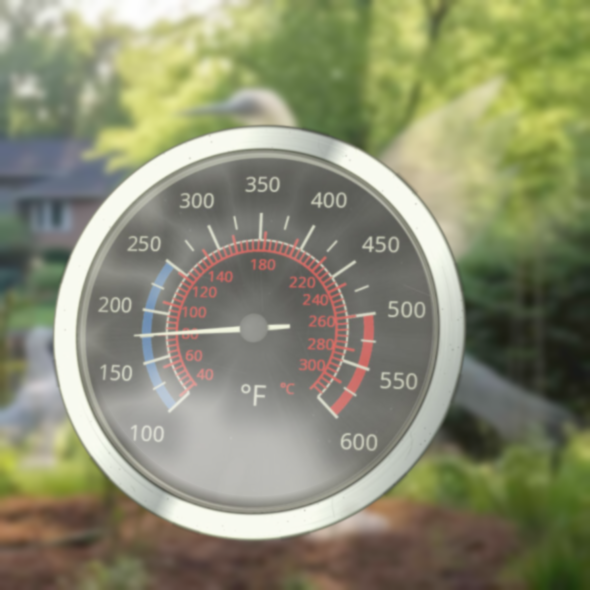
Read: value=175 unit=°F
